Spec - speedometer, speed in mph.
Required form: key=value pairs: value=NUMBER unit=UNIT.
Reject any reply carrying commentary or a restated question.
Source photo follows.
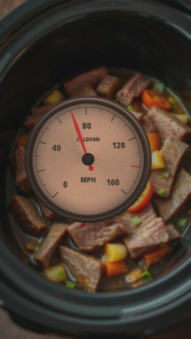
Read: value=70 unit=mph
